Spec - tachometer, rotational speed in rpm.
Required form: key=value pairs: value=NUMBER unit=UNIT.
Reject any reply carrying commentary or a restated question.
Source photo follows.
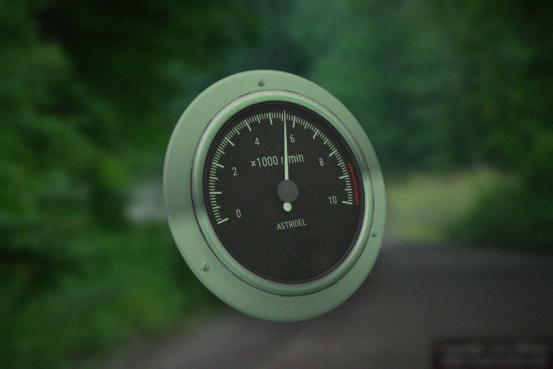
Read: value=5500 unit=rpm
